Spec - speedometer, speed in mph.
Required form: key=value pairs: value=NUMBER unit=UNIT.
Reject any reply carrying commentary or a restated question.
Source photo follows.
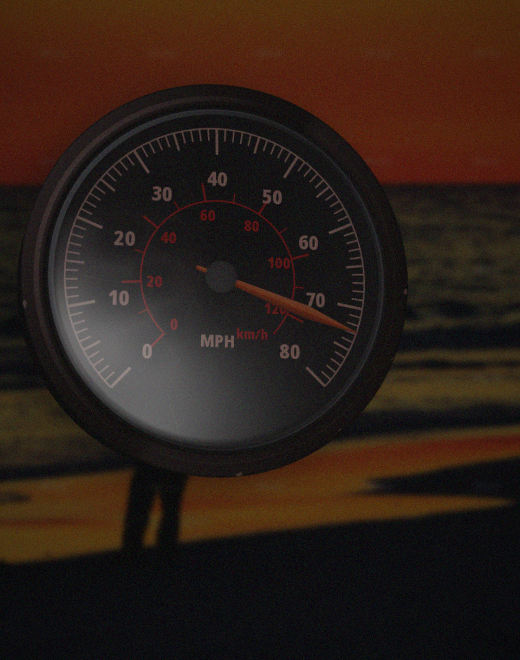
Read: value=73 unit=mph
